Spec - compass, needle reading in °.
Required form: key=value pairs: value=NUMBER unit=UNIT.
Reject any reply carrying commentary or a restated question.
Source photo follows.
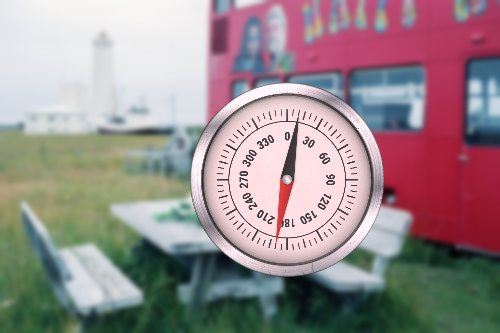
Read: value=190 unit=°
